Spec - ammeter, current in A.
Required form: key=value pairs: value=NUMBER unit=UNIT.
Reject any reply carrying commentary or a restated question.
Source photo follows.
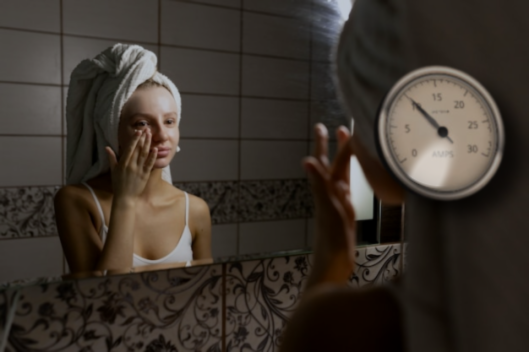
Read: value=10 unit=A
